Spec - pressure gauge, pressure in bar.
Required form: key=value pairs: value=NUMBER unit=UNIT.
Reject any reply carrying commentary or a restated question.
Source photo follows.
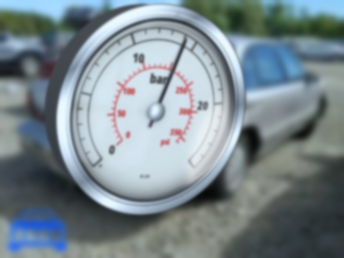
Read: value=14 unit=bar
